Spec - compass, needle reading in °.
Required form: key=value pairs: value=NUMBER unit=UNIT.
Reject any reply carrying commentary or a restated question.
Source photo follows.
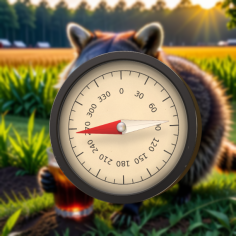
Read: value=265 unit=°
